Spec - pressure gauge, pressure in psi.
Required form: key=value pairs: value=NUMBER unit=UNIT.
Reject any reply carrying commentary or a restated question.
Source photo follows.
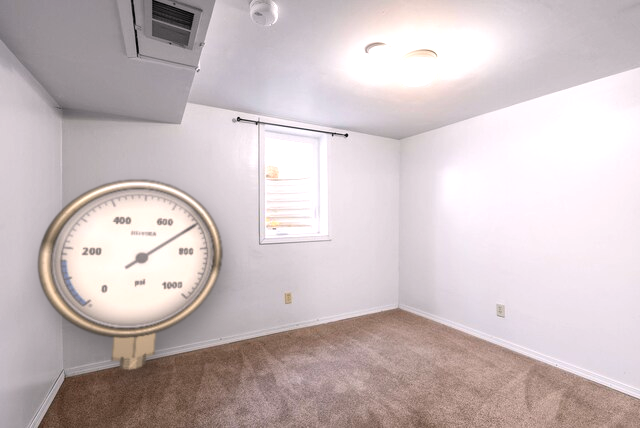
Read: value=700 unit=psi
